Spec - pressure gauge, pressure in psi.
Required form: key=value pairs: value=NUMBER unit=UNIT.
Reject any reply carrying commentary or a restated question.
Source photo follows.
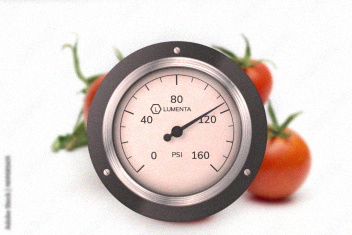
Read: value=115 unit=psi
